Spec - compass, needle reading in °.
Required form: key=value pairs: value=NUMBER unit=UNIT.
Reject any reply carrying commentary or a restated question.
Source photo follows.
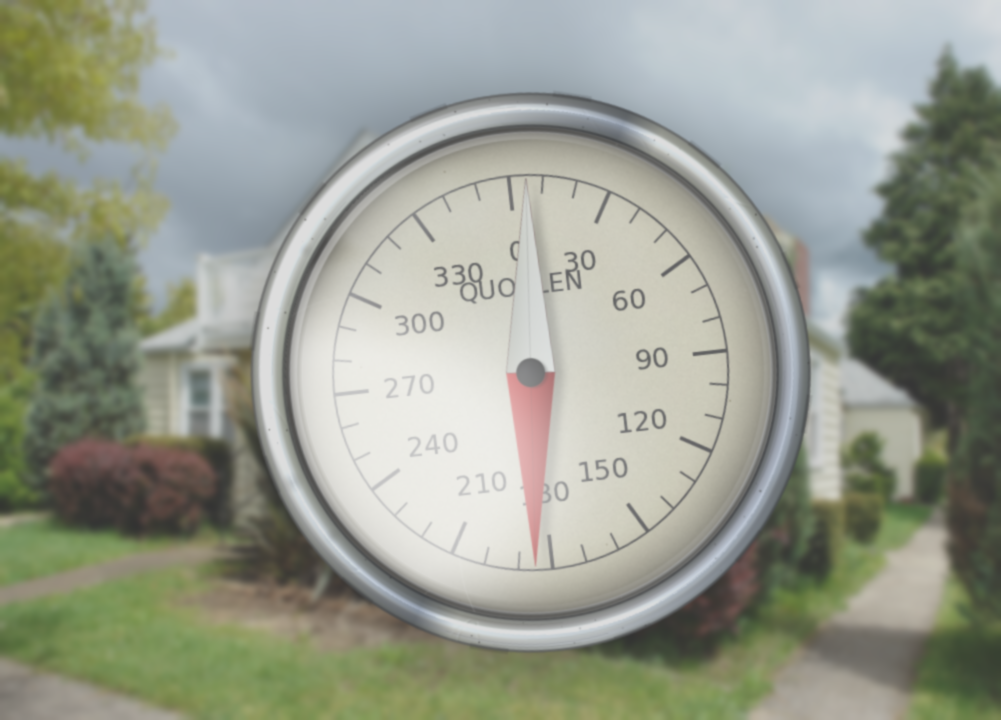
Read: value=185 unit=°
